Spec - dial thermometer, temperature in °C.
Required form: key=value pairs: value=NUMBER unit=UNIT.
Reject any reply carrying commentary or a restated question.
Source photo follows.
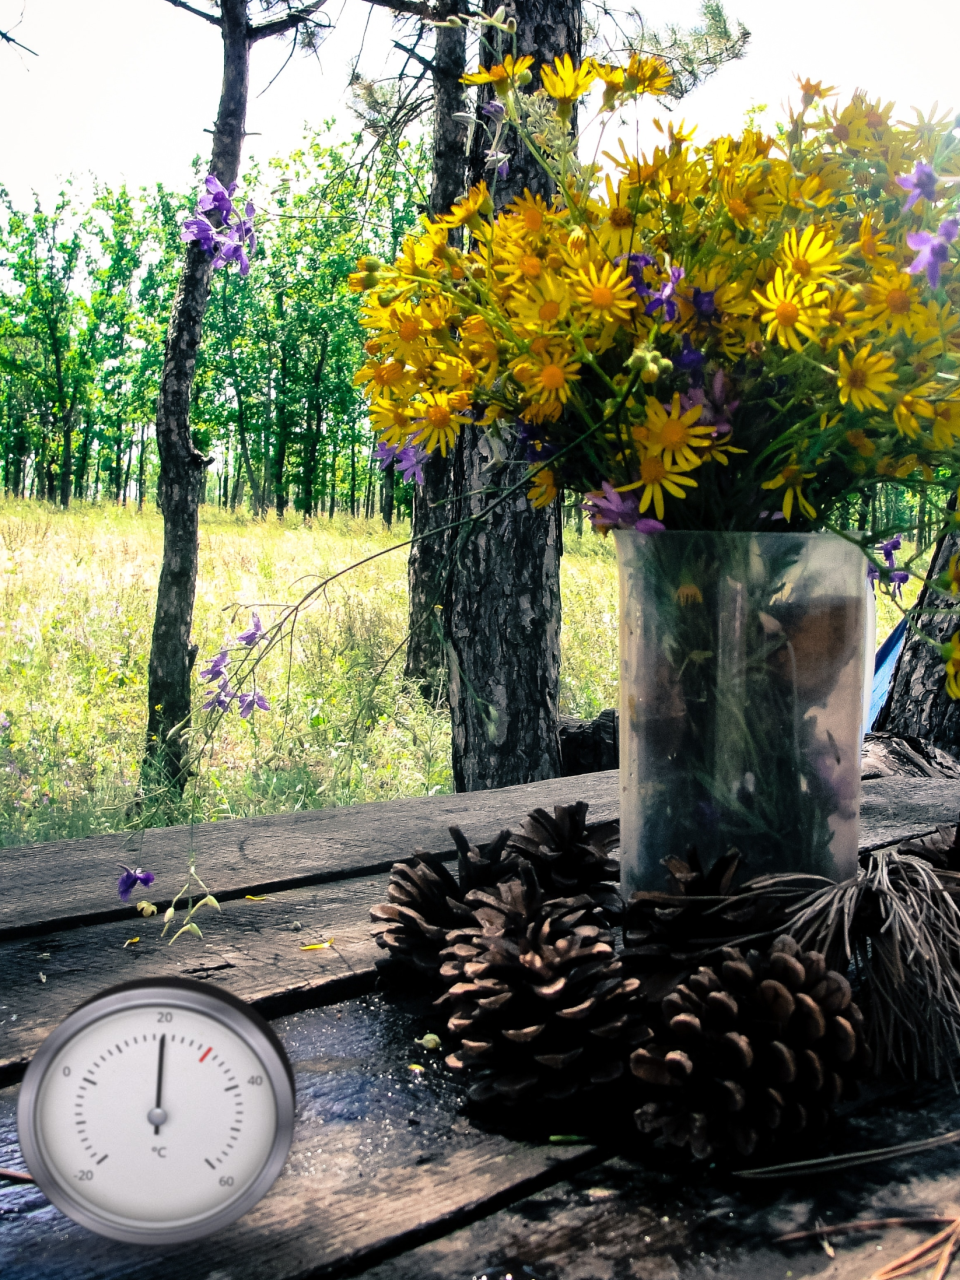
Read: value=20 unit=°C
